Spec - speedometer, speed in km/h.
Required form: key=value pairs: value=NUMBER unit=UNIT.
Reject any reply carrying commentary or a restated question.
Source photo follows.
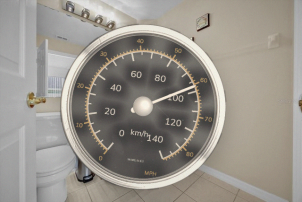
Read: value=97.5 unit=km/h
